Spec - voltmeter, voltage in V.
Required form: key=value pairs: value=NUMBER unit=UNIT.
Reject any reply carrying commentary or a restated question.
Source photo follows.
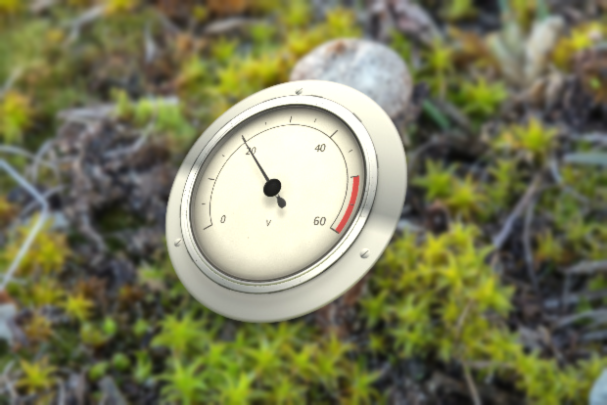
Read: value=20 unit=V
